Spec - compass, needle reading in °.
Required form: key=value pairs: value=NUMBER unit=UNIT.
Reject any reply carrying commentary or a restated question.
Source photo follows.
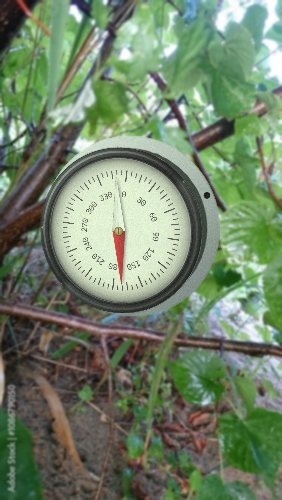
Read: value=170 unit=°
